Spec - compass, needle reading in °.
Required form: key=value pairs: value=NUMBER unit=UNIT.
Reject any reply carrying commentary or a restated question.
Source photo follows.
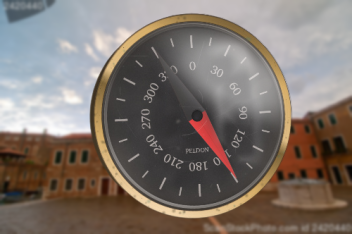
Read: value=150 unit=°
